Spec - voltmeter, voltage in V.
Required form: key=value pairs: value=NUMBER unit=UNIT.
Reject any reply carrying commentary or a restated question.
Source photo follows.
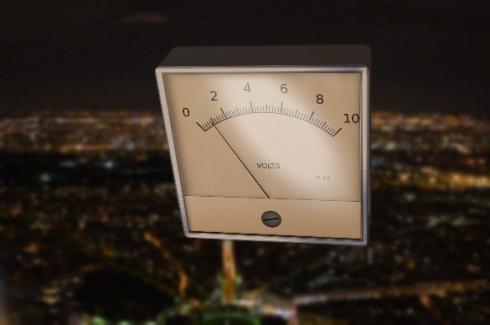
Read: value=1 unit=V
